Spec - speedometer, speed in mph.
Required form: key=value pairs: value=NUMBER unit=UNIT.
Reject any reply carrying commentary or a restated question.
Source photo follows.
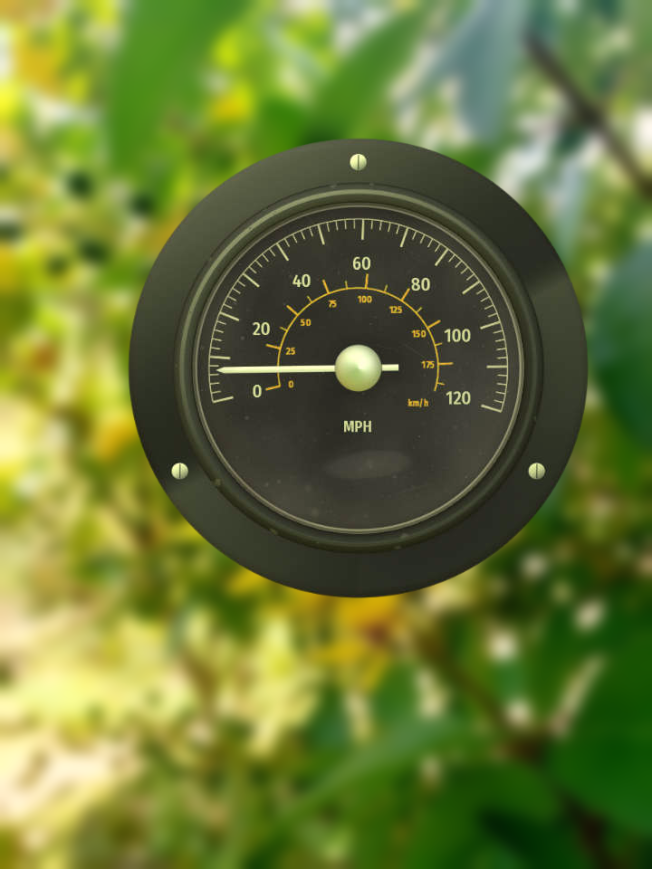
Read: value=7 unit=mph
